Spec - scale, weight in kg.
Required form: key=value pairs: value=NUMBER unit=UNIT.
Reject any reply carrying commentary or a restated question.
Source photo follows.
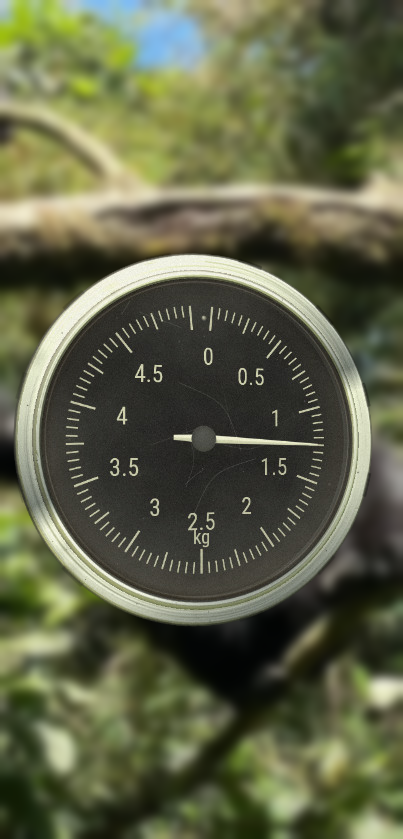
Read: value=1.25 unit=kg
